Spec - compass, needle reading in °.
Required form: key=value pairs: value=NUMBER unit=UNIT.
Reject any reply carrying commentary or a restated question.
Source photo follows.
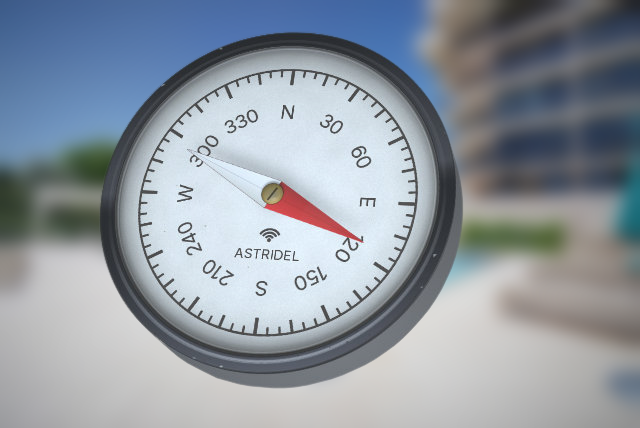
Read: value=115 unit=°
